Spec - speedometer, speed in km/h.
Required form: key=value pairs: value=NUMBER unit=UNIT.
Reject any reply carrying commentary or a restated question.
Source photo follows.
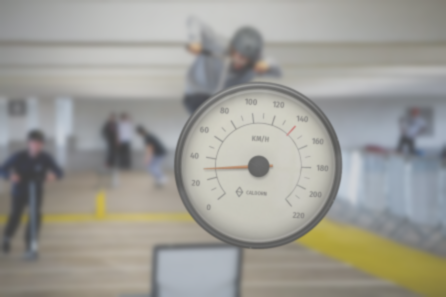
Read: value=30 unit=km/h
